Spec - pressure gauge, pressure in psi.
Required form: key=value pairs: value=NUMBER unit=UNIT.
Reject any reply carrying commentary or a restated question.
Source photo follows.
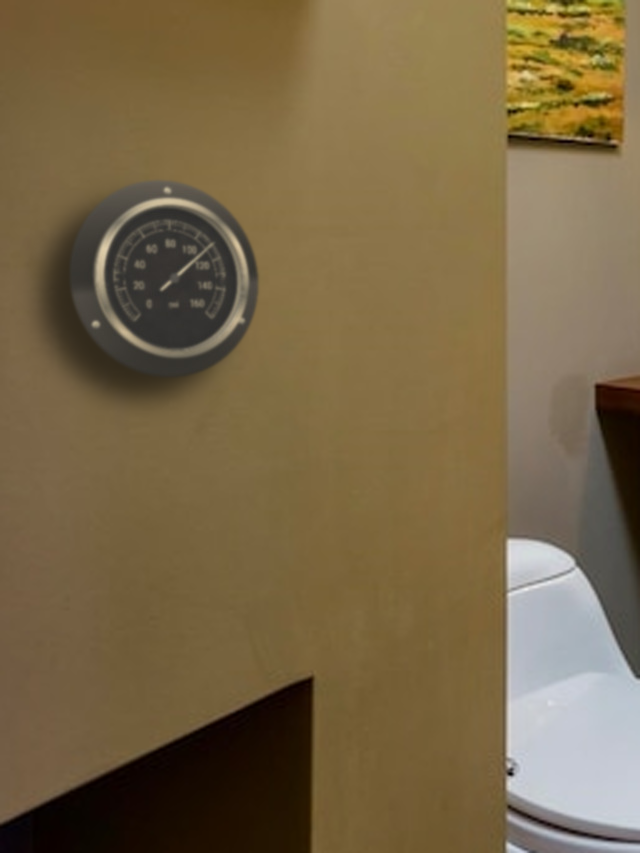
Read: value=110 unit=psi
